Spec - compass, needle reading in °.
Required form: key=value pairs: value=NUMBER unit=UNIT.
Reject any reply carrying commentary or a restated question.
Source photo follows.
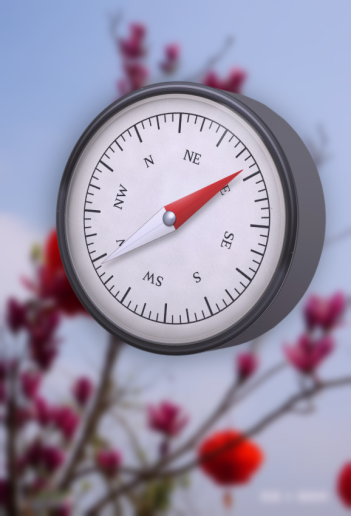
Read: value=85 unit=°
